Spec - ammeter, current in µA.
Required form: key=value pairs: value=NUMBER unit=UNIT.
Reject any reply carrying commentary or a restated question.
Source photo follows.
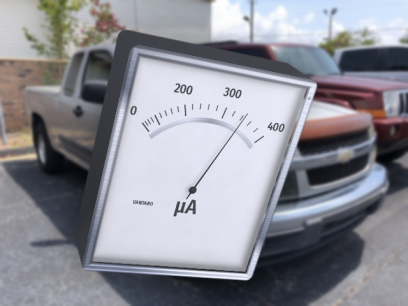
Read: value=340 unit=µA
